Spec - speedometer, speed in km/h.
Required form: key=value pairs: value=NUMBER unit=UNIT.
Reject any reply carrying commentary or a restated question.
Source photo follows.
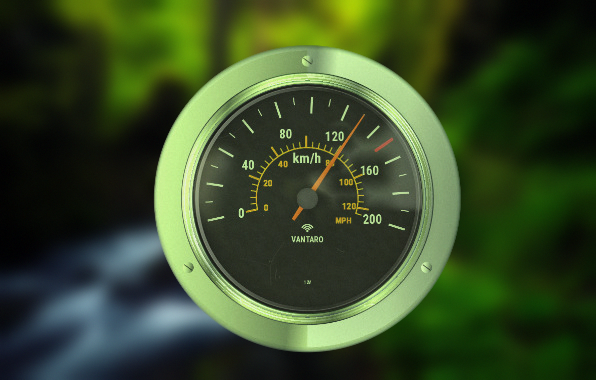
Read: value=130 unit=km/h
